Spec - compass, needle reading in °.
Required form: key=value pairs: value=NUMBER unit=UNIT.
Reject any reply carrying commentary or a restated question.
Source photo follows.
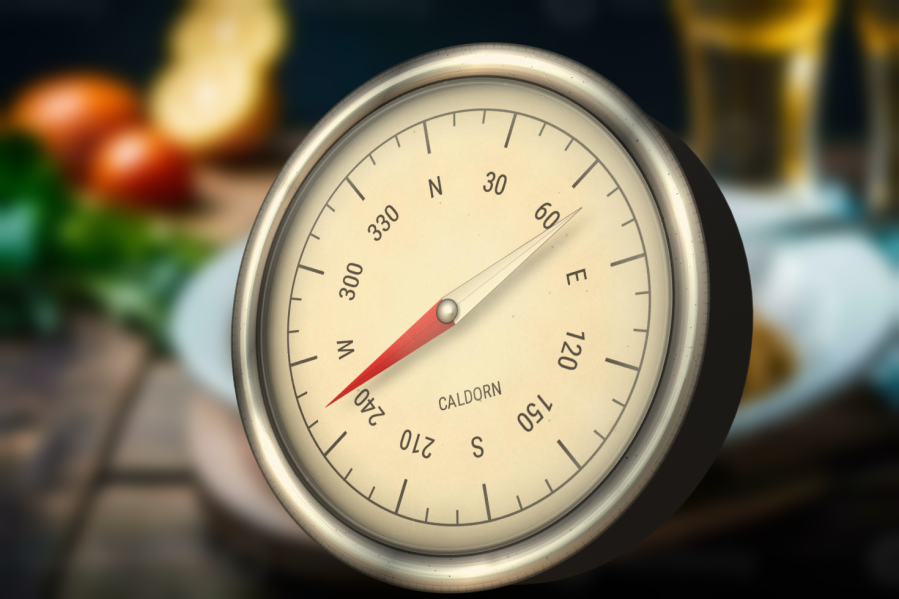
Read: value=250 unit=°
